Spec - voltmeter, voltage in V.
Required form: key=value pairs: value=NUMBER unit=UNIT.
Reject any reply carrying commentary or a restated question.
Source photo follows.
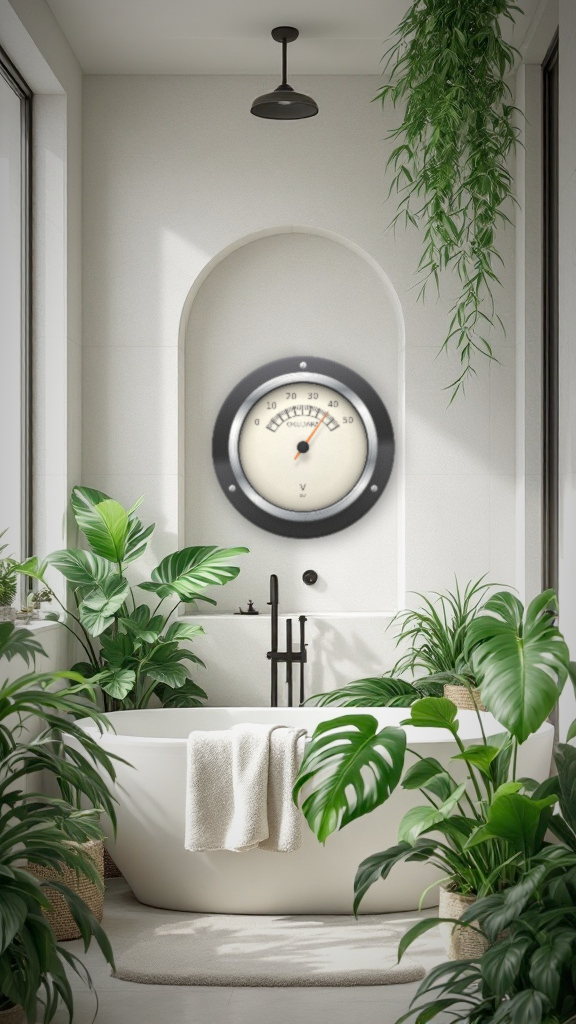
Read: value=40 unit=V
